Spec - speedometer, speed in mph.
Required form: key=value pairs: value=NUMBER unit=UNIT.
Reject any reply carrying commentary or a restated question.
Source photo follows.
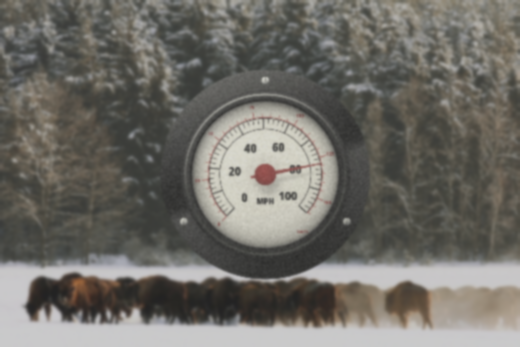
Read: value=80 unit=mph
